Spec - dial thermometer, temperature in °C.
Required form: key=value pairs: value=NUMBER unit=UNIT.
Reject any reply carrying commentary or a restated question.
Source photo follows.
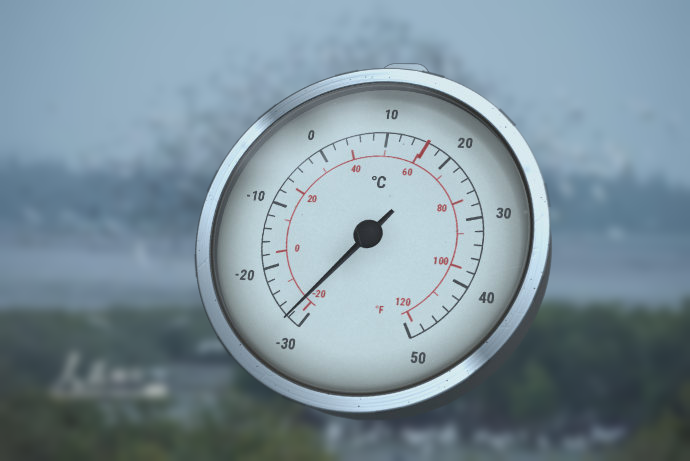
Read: value=-28 unit=°C
